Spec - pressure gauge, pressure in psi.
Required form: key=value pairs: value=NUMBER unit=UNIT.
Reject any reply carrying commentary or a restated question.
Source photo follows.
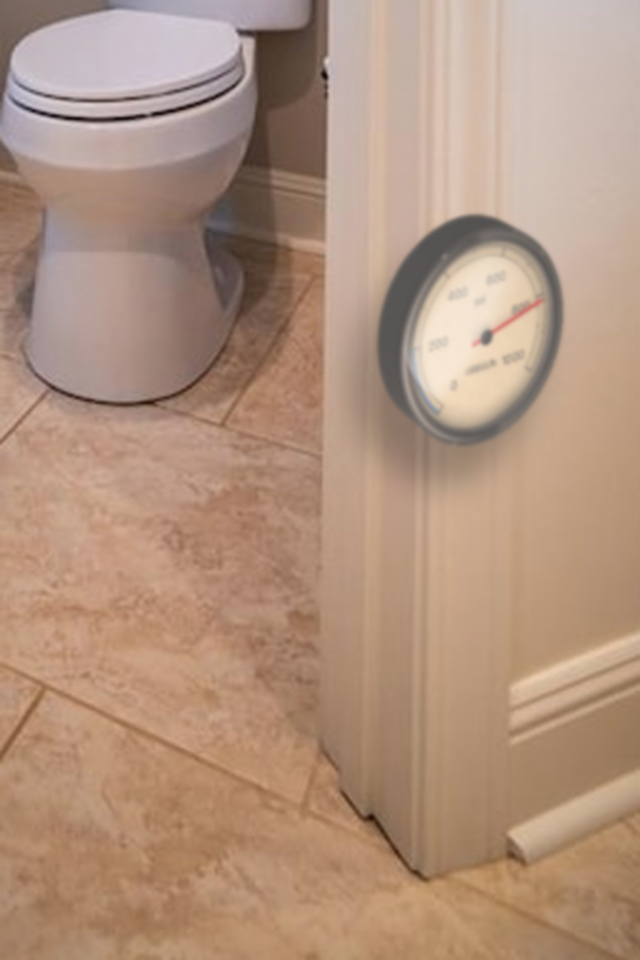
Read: value=800 unit=psi
